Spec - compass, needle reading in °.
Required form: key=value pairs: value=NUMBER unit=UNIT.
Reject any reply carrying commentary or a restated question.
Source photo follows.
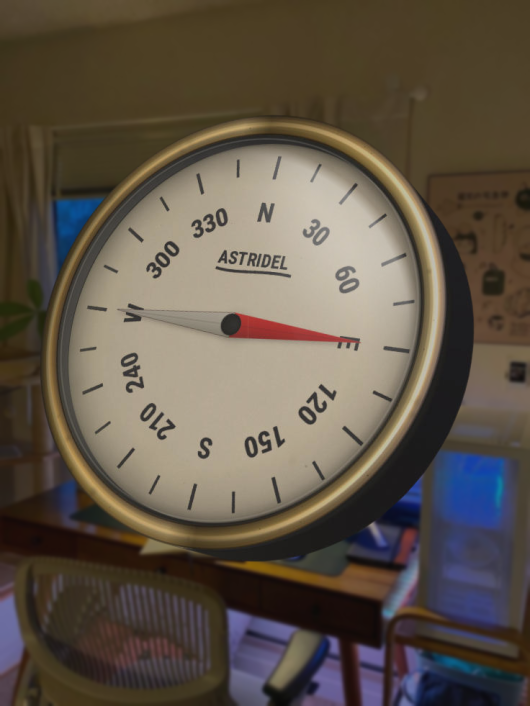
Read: value=90 unit=°
